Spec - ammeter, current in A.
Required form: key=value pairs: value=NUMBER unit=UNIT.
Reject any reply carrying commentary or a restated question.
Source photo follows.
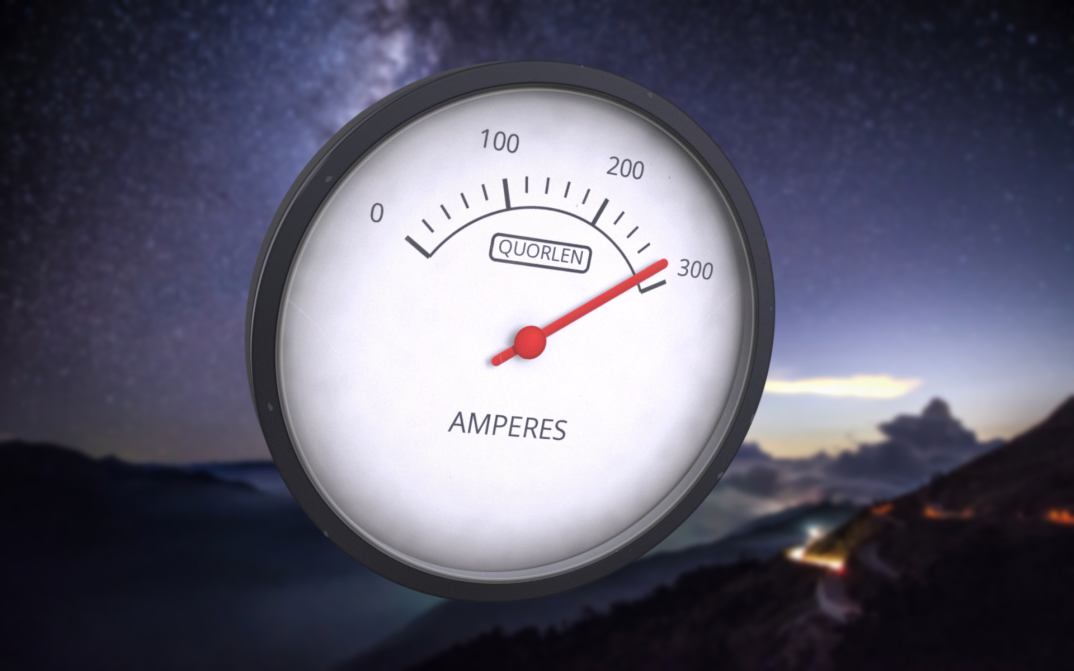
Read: value=280 unit=A
